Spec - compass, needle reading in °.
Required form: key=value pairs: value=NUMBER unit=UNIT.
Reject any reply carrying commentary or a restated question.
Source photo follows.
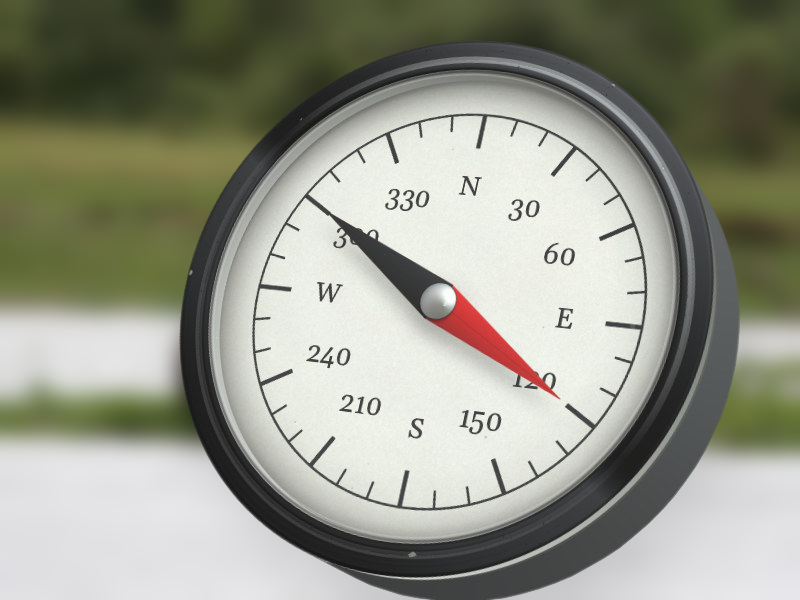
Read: value=120 unit=°
